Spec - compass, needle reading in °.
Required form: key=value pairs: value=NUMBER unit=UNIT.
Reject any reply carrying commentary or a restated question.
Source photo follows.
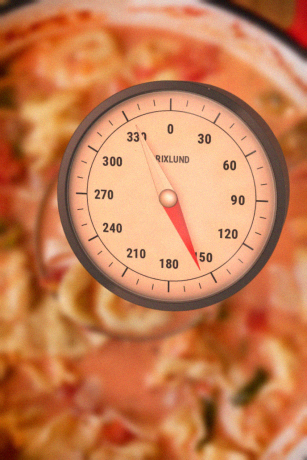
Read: value=155 unit=°
